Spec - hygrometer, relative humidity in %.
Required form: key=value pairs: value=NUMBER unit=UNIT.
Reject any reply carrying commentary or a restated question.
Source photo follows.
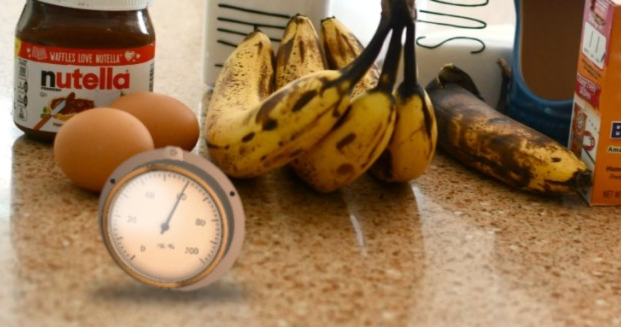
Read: value=60 unit=%
